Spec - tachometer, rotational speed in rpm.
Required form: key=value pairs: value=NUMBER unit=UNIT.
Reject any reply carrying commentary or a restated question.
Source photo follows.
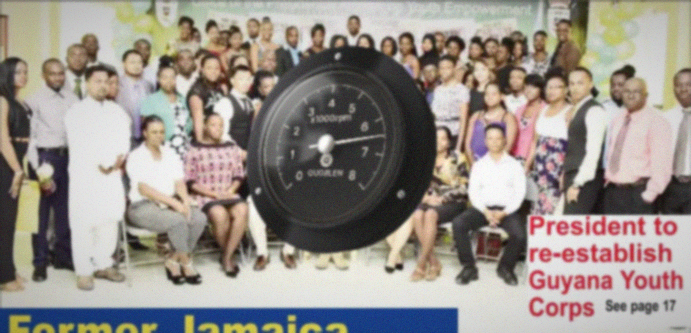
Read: value=6500 unit=rpm
